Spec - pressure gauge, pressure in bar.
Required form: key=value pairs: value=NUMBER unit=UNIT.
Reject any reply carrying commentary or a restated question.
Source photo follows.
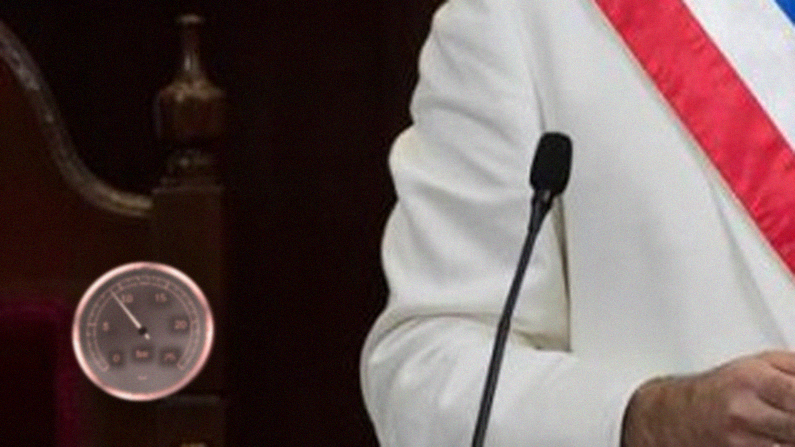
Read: value=9 unit=bar
